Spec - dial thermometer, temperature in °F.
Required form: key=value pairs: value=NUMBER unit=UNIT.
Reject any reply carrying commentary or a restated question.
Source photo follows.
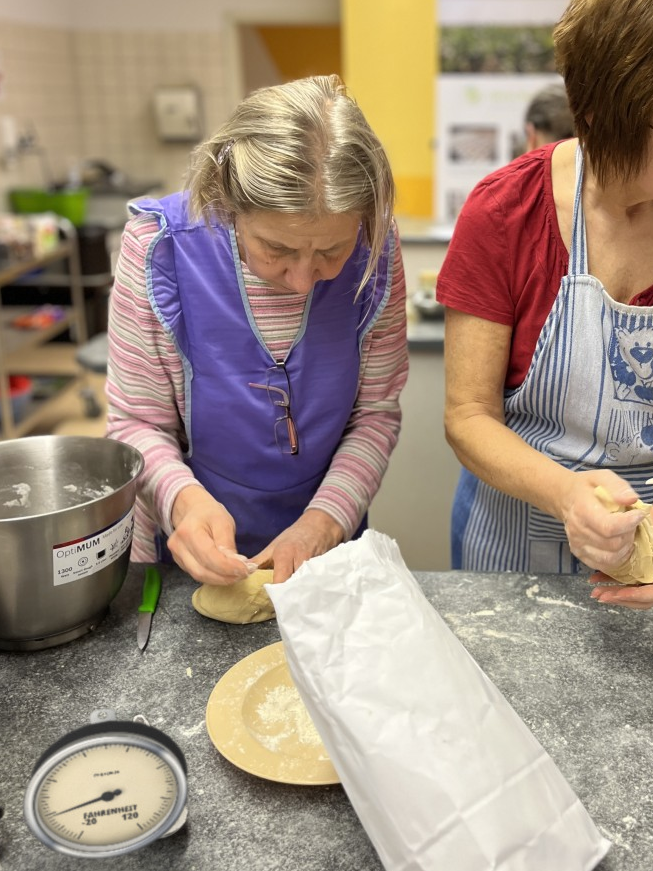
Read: value=0 unit=°F
